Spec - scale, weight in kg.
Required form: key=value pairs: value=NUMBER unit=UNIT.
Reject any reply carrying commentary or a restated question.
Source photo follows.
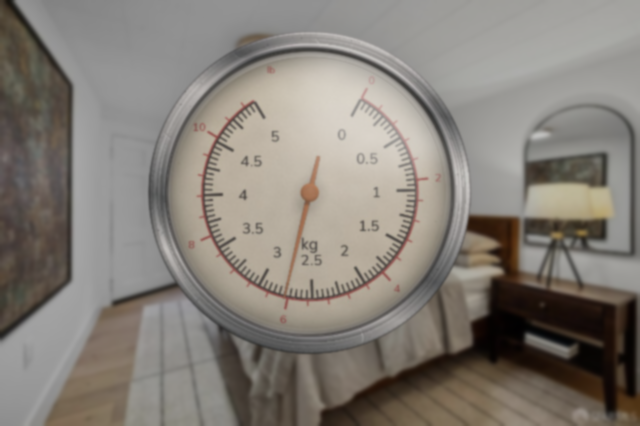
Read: value=2.75 unit=kg
